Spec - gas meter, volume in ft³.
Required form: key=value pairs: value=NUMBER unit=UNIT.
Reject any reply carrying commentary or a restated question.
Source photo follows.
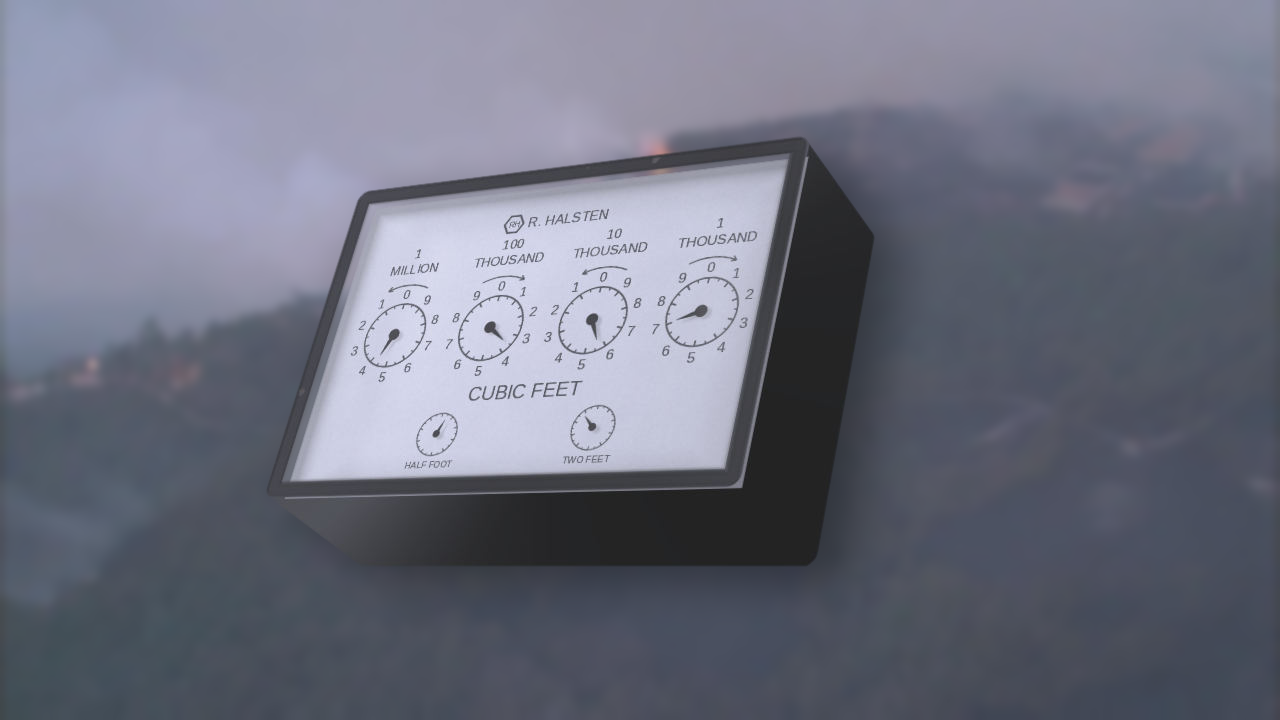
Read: value=435700 unit=ft³
